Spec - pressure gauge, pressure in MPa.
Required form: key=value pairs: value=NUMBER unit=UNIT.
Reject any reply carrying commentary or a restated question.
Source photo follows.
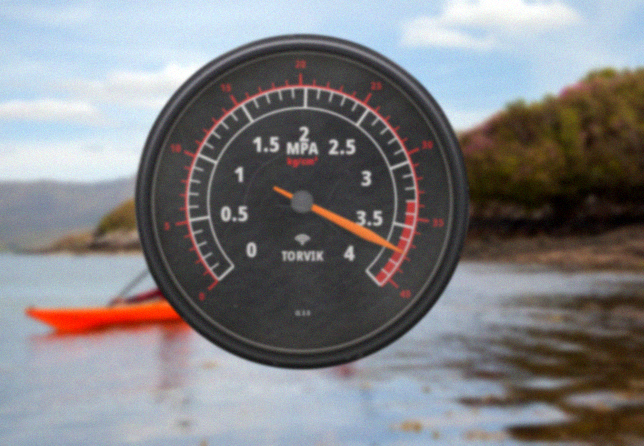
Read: value=3.7 unit=MPa
